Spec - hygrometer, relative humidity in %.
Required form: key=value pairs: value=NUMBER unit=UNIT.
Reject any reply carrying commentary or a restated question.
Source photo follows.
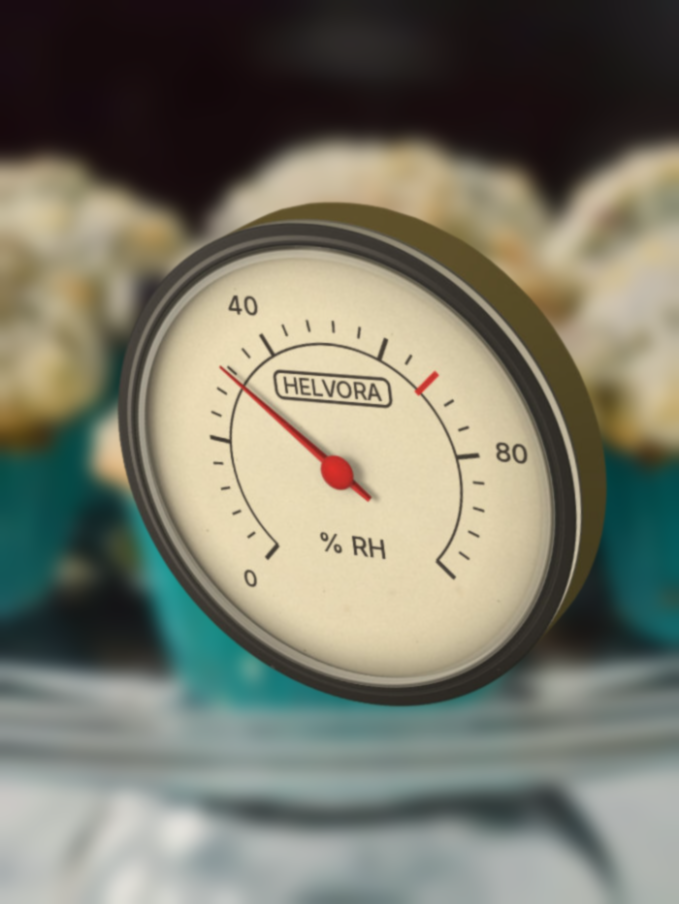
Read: value=32 unit=%
